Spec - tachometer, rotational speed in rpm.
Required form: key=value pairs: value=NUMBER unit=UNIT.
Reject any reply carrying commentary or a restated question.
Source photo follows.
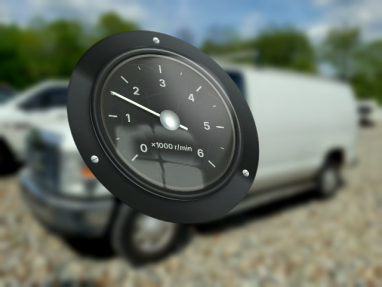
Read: value=1500 unit=rpm
